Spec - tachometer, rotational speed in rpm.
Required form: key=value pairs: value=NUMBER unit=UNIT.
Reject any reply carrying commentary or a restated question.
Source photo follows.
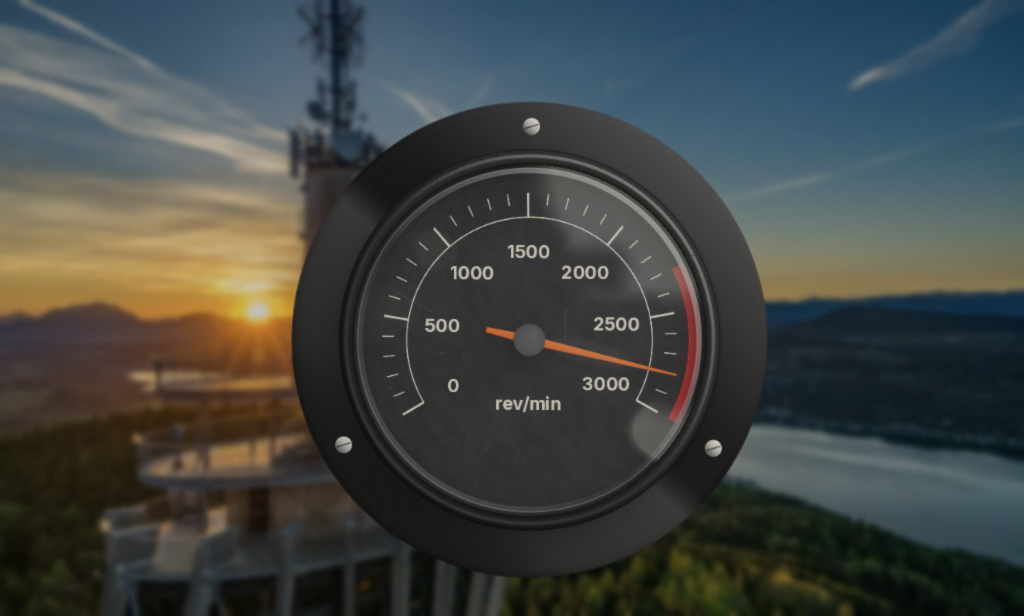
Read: value=2800 unit=rpm
